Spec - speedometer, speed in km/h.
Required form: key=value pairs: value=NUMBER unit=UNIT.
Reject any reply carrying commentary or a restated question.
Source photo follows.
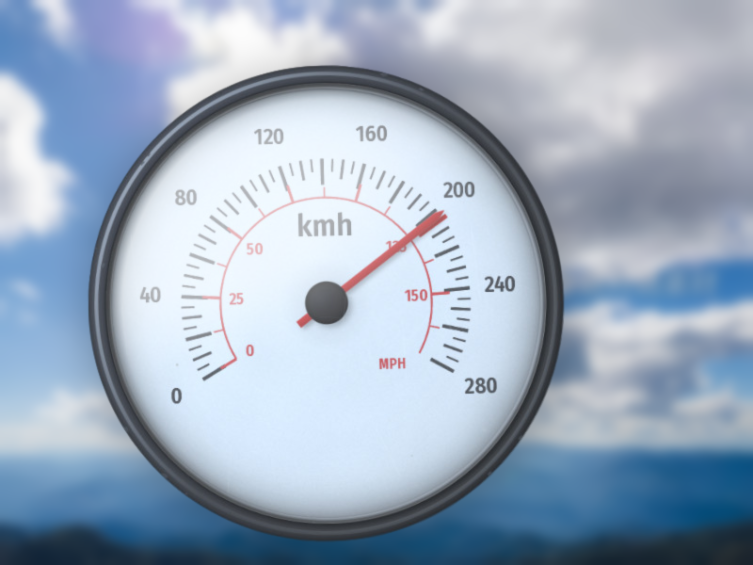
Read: value=202.5 unit=km/h
